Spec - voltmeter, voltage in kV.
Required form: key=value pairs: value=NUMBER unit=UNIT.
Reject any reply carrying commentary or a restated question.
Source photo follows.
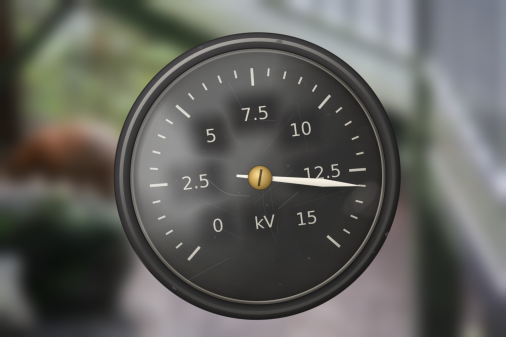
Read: value=13 unit=kV
